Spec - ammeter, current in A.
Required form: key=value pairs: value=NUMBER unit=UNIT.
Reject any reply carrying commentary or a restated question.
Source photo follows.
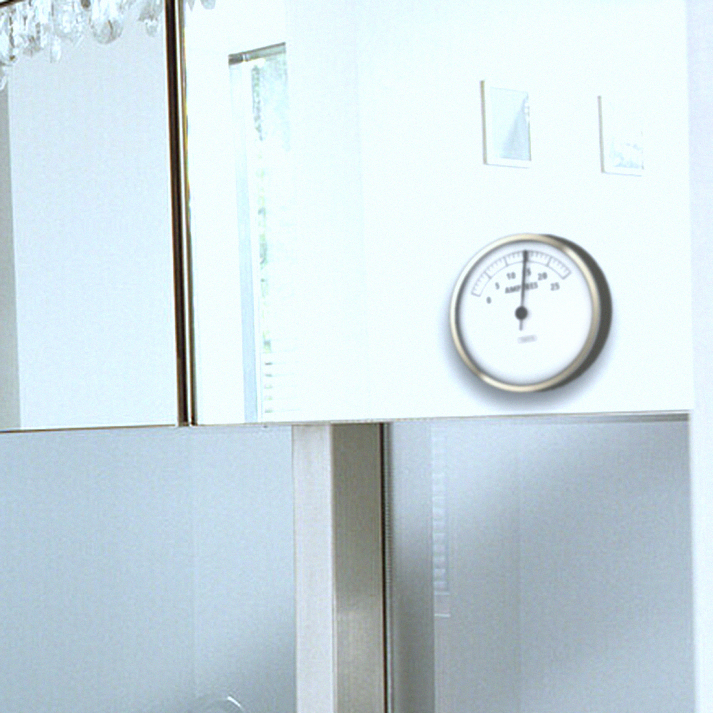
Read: value=15 unit=A
